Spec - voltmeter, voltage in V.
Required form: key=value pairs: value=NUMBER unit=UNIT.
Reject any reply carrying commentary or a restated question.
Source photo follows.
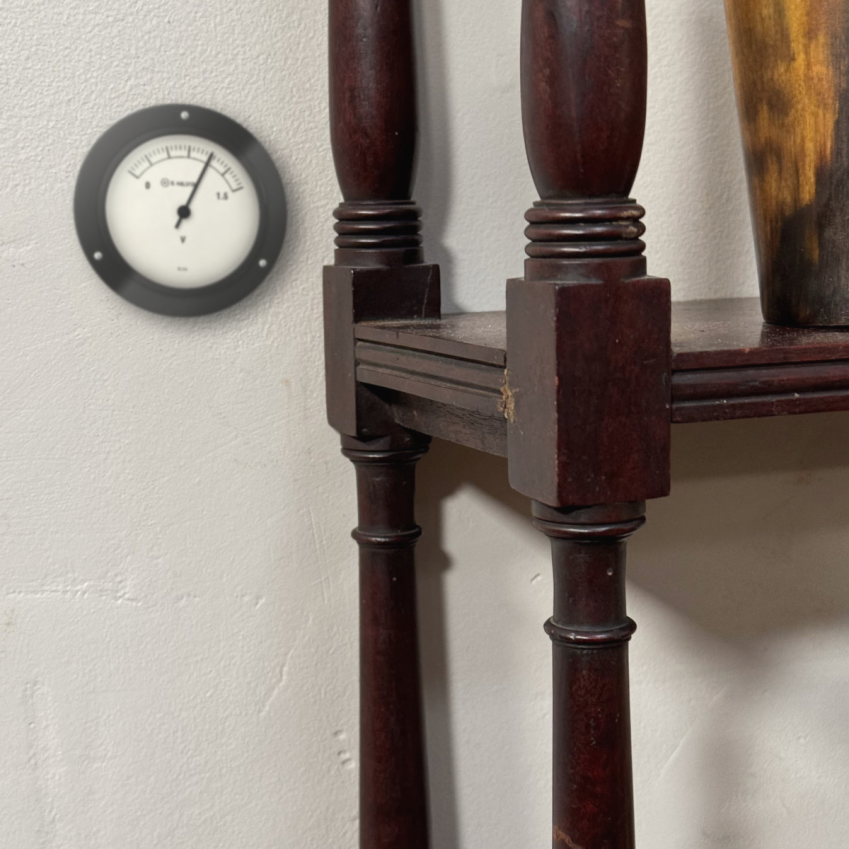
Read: value=1 unit=V
